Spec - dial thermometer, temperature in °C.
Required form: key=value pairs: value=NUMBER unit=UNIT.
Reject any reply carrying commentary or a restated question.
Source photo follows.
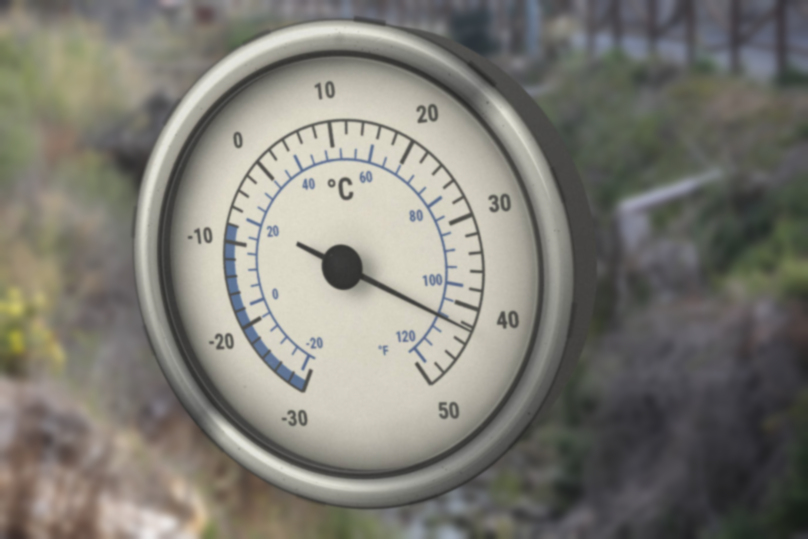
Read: value=42 unit=°C
